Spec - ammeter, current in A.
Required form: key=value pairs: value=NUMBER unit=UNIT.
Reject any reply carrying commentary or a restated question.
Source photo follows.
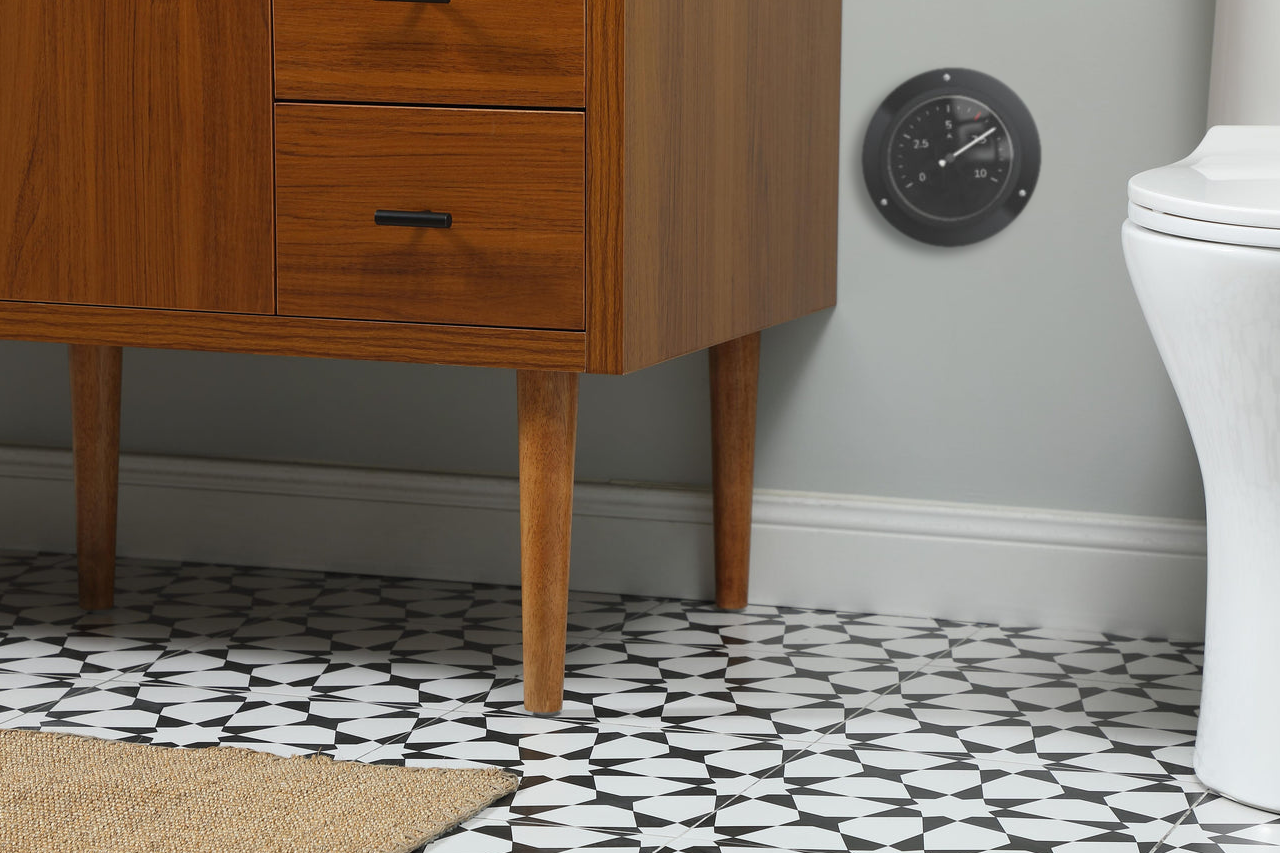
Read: value=7.5 unit=A
